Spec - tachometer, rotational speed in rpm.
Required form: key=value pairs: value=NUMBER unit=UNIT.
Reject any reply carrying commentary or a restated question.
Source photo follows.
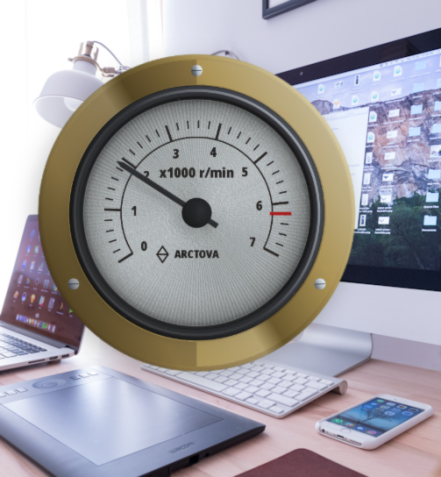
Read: value=1900 unit=rpm
